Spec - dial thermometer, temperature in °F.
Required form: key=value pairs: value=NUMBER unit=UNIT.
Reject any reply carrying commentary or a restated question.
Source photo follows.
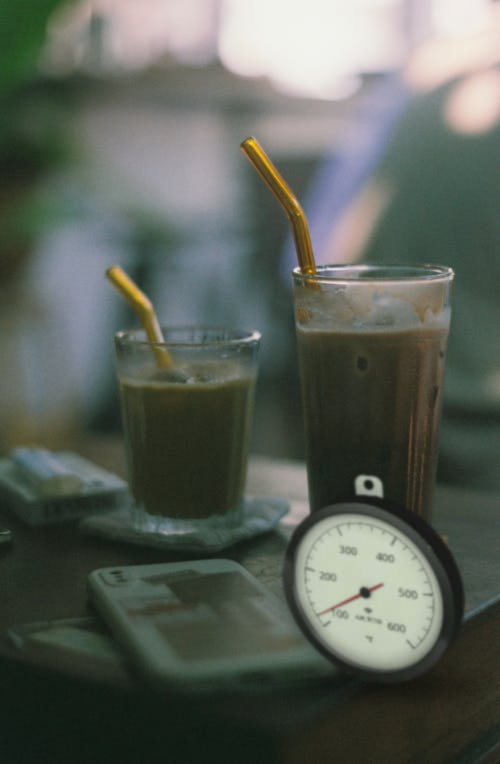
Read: value=120 unit=°F
